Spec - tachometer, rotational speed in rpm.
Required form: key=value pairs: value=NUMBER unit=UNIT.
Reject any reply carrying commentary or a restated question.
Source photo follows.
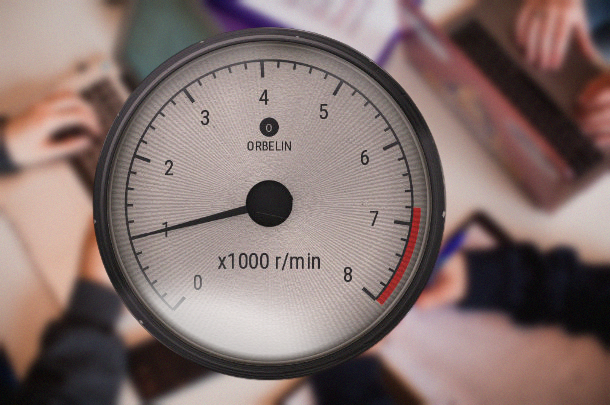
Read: value=1000 unit=rpm
